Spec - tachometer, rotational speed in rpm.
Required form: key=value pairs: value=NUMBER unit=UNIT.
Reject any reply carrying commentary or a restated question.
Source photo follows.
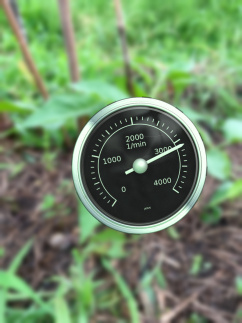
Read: value=3100 unit=rpm
